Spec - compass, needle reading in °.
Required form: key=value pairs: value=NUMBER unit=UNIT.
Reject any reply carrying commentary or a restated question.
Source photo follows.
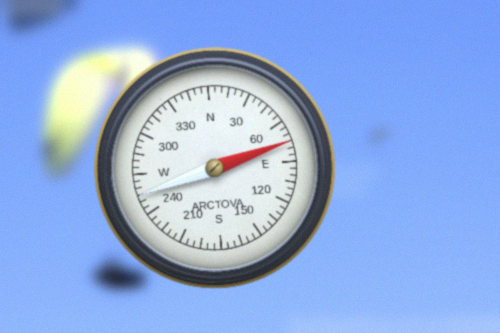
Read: value=75 unit=°
